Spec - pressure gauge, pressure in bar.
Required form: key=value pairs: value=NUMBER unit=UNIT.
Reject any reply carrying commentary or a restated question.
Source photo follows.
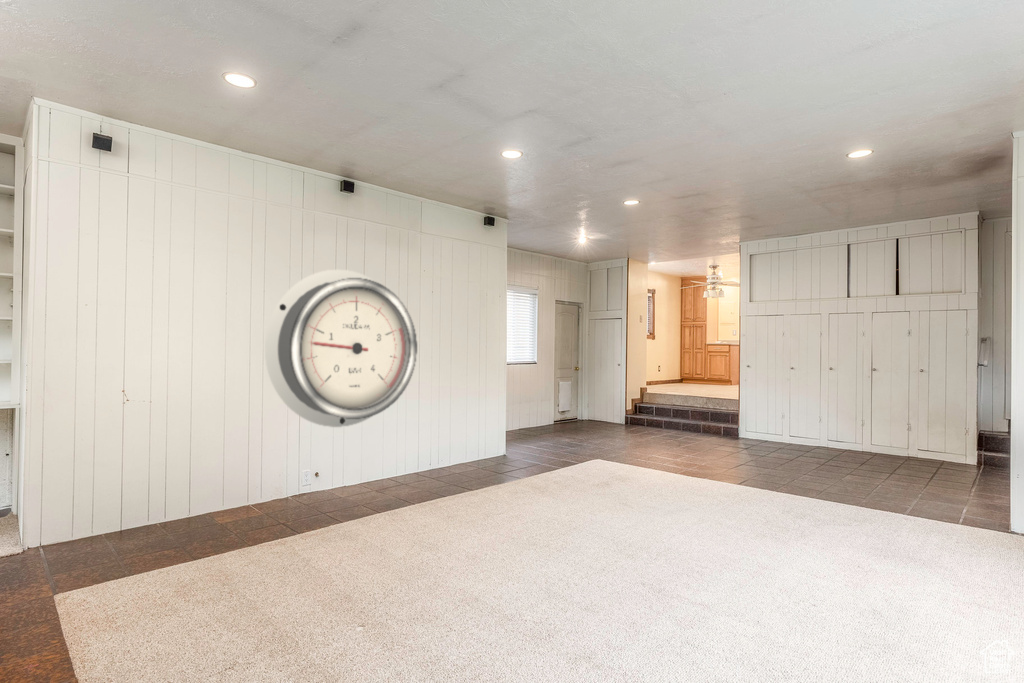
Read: value=0.75 unit=bar
